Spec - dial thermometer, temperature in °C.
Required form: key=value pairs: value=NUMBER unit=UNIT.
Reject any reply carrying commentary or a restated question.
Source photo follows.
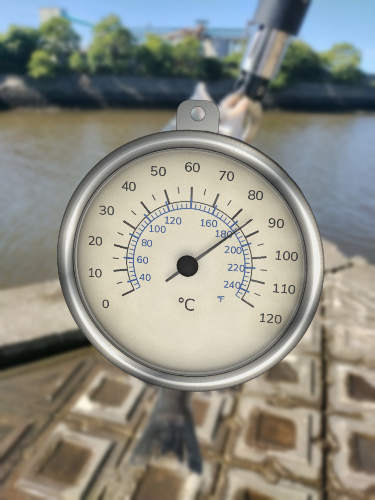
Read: value=85 unit=°C
